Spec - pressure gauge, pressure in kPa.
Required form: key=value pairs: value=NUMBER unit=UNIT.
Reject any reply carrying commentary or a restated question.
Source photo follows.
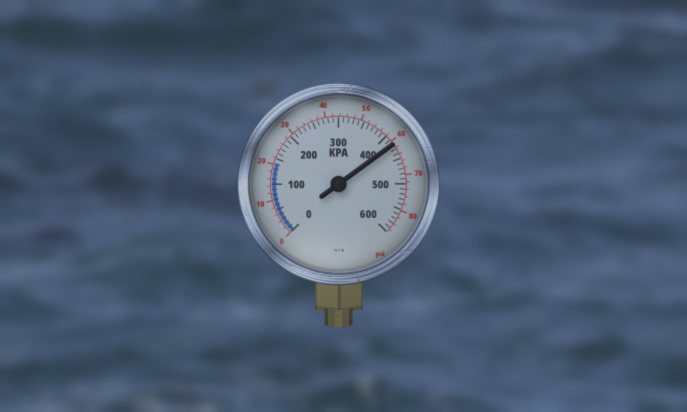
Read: value=420 unit=kPa
